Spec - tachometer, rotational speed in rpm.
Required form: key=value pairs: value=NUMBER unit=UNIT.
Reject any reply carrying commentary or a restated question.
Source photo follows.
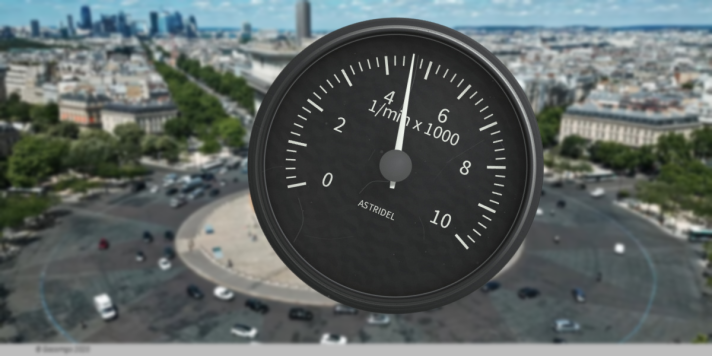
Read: value=4600 unit=rpm
